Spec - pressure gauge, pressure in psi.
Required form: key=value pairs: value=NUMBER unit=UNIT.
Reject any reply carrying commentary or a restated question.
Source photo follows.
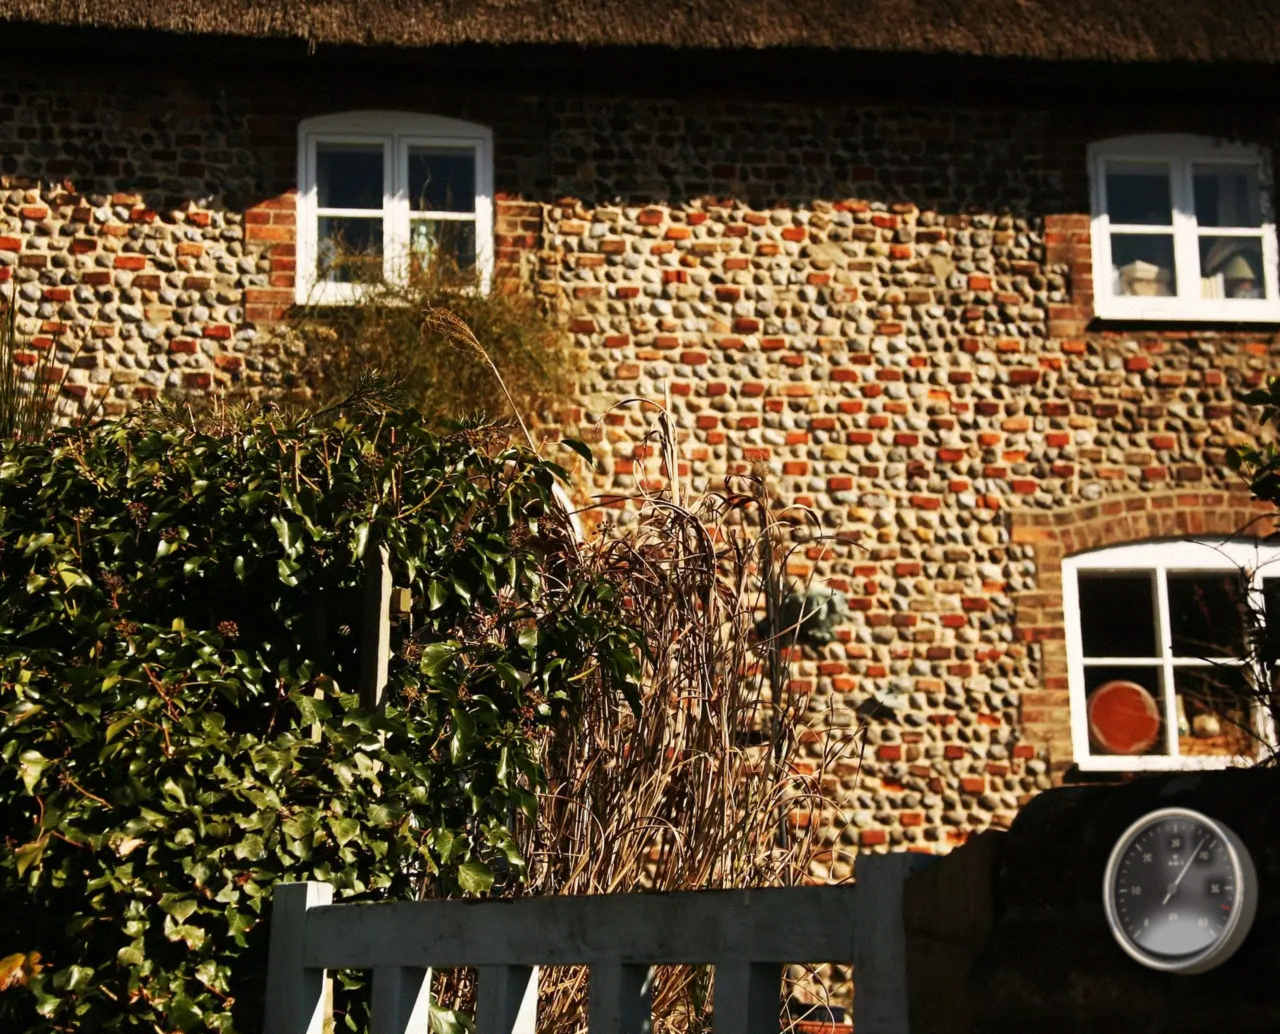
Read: value=38 unit=psi
